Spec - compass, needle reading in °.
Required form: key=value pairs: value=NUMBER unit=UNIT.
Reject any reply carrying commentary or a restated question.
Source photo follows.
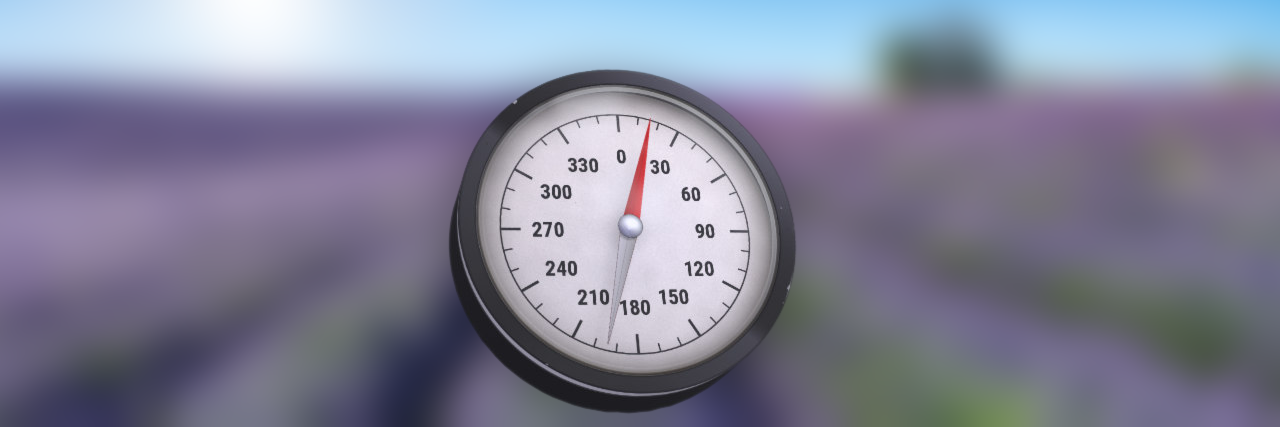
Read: value=15 unit=°
